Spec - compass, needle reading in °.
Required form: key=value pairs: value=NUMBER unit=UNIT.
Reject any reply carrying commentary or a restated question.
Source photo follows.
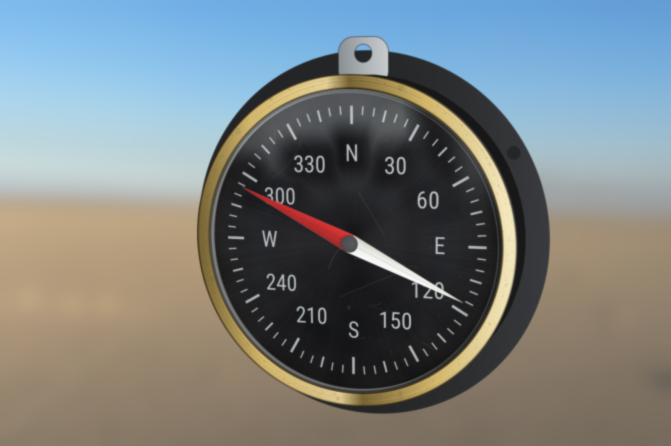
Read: value=295 unit=°
